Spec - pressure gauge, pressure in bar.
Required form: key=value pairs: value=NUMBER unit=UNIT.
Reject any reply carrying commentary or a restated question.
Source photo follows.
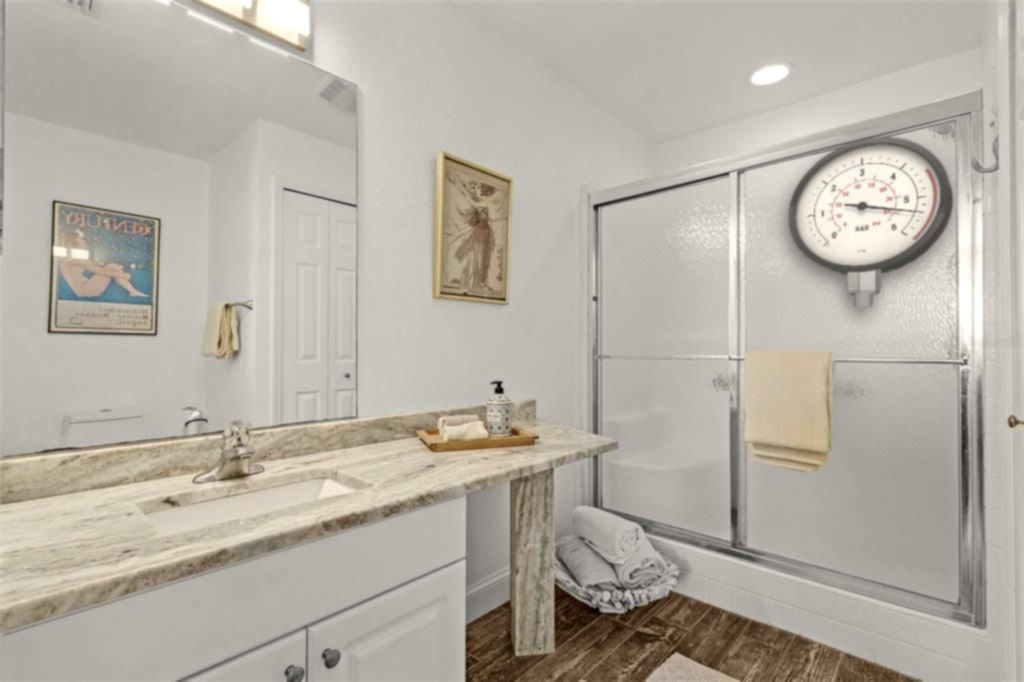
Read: value=5.4 unit=bar
